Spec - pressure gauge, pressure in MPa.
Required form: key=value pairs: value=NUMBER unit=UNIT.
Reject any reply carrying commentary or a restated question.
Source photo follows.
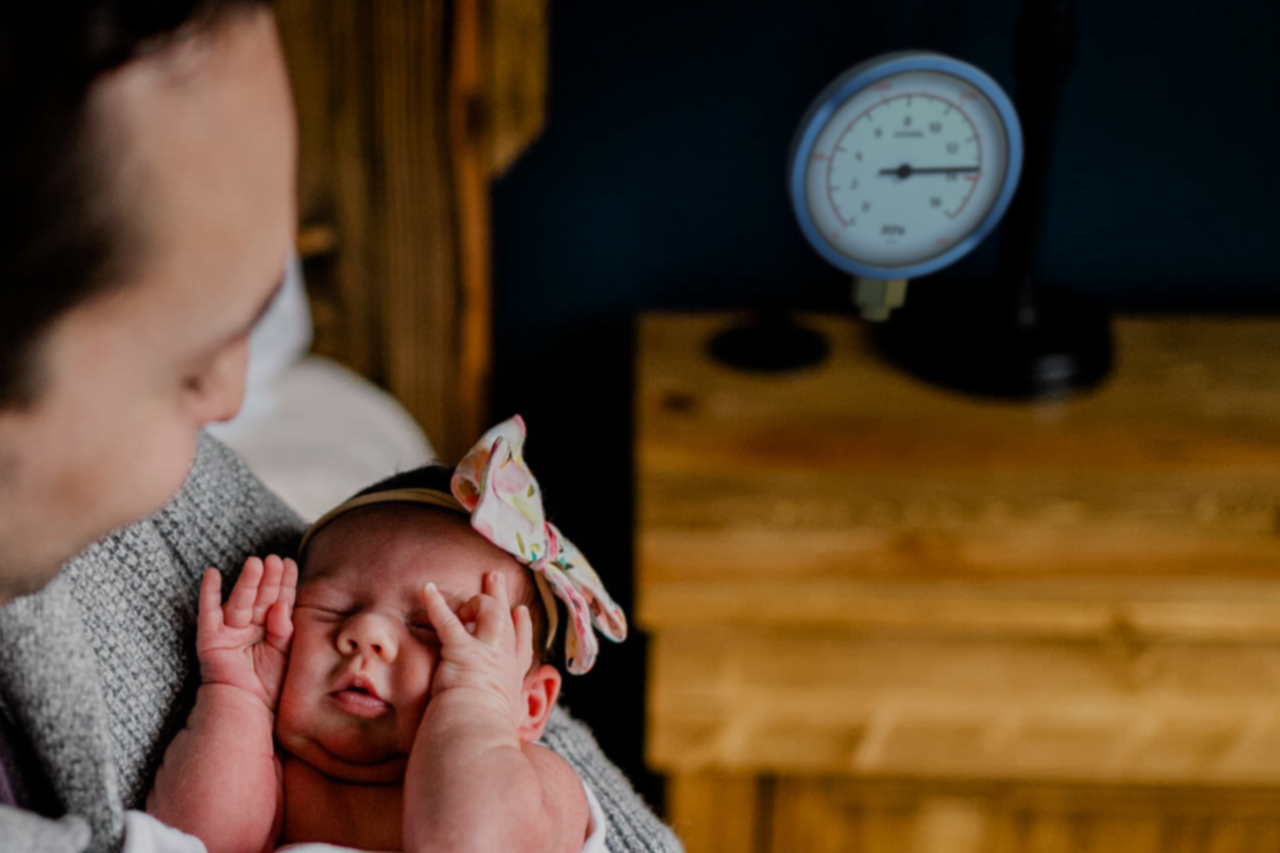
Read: value=13.5 unit=MPa
